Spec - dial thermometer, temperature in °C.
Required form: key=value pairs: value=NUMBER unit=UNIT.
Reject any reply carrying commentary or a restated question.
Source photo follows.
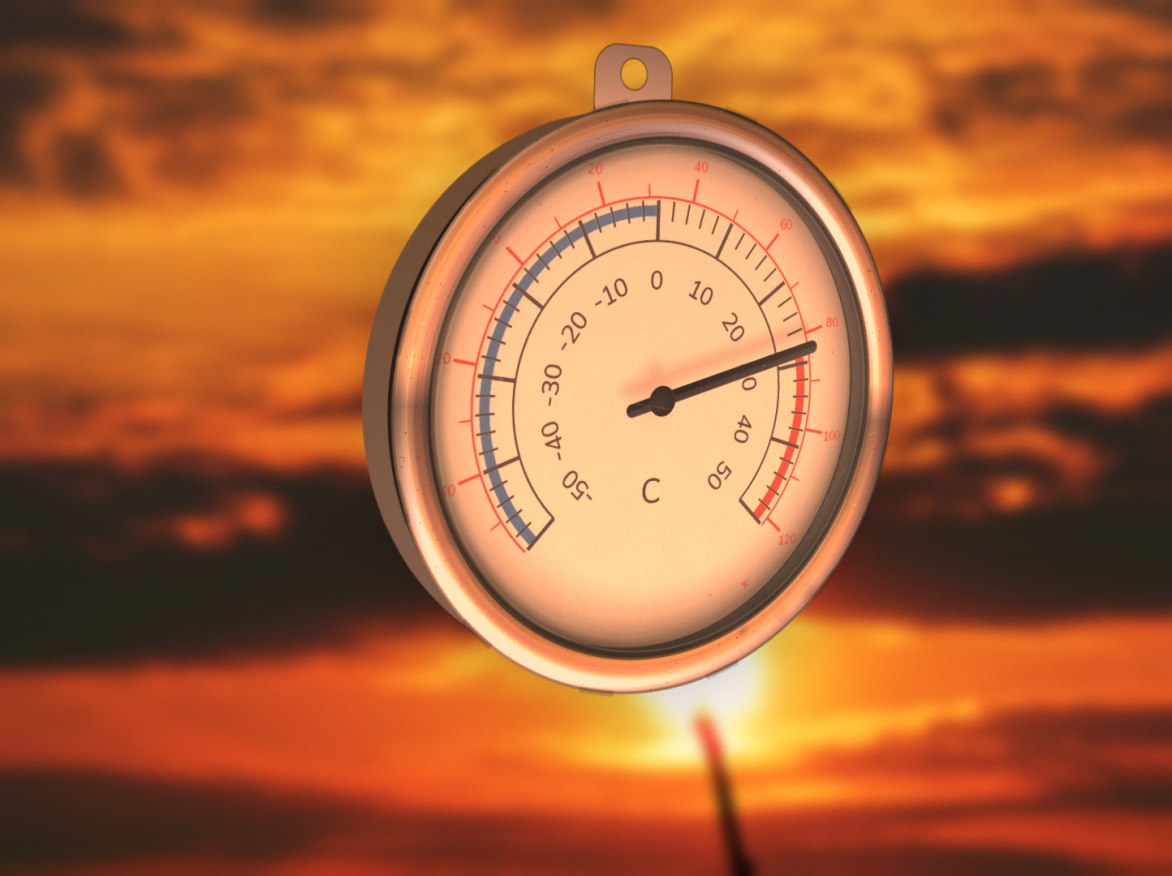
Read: value=28 unit=°C
